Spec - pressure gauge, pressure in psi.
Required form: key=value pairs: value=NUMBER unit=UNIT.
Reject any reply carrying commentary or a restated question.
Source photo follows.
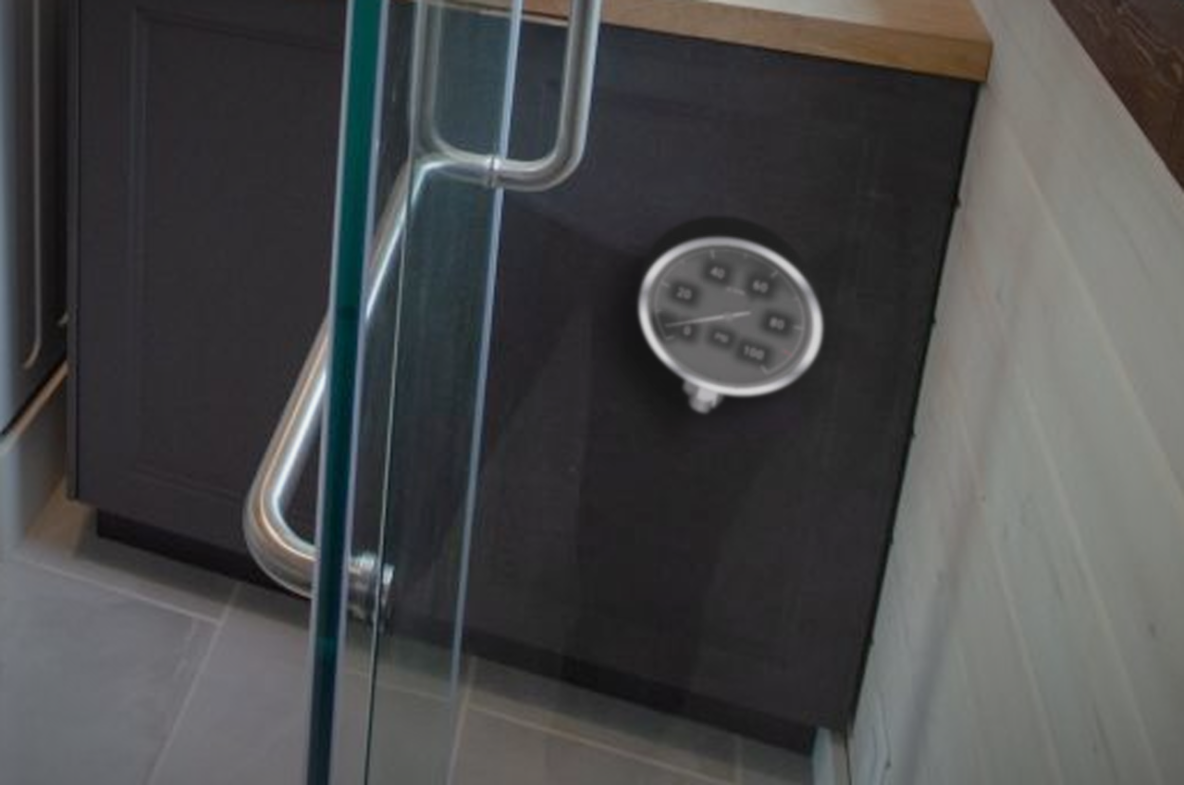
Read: value=5 unit=psi
